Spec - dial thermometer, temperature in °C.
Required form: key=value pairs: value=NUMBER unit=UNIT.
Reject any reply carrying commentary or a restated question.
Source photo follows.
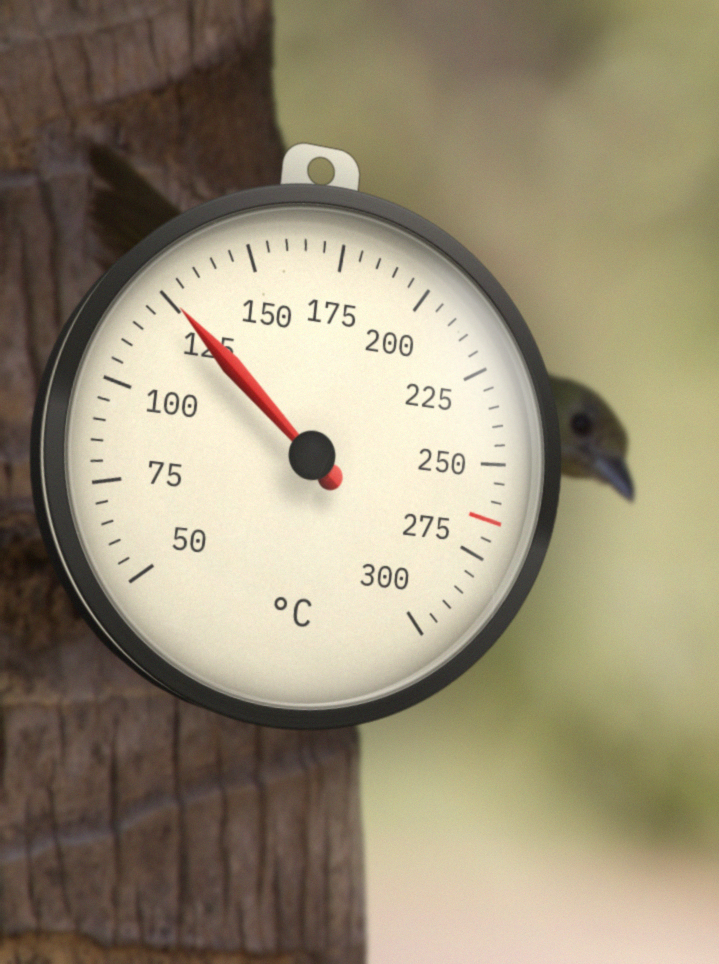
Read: value=125 unit=°C
